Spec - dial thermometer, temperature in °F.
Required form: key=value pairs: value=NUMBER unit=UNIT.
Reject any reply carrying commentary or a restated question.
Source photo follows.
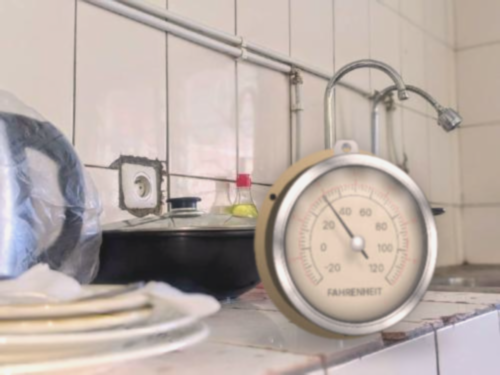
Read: value=30 unit=°F
